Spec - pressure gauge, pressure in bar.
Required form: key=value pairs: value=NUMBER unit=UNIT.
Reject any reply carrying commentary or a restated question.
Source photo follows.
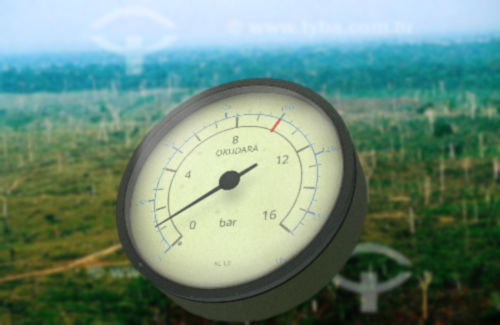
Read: value=1 unit=bar
